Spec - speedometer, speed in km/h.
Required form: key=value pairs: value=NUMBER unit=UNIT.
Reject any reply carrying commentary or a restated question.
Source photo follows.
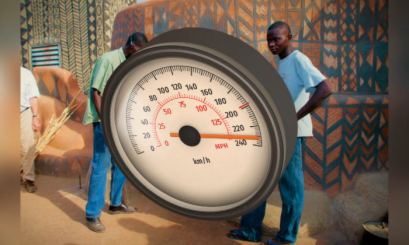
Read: value=230 unit=km/h
